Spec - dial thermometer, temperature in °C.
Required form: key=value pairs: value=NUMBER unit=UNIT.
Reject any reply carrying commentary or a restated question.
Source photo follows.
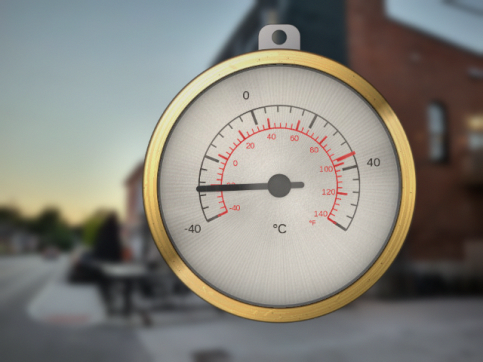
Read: value=-30 unit=°C
